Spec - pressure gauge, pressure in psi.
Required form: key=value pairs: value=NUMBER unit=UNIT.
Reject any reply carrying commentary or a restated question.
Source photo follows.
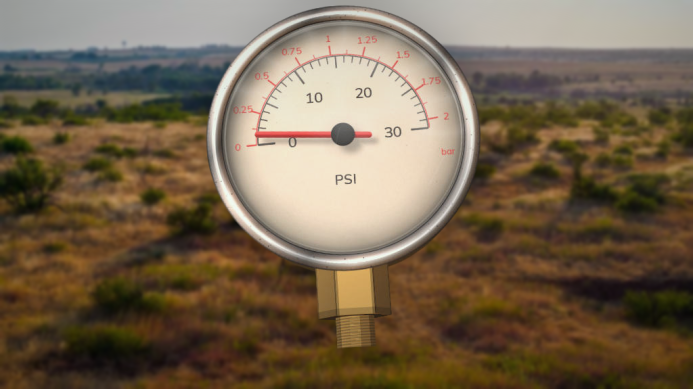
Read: value=1 unit=psi
